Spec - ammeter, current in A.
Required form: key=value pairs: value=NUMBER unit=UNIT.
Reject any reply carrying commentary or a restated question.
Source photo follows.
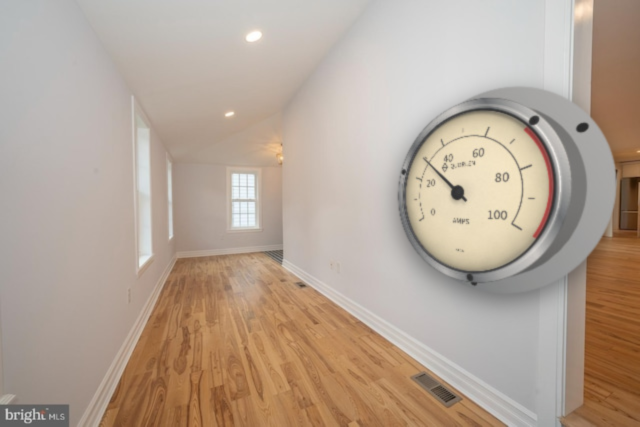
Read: value=30 unit=A
